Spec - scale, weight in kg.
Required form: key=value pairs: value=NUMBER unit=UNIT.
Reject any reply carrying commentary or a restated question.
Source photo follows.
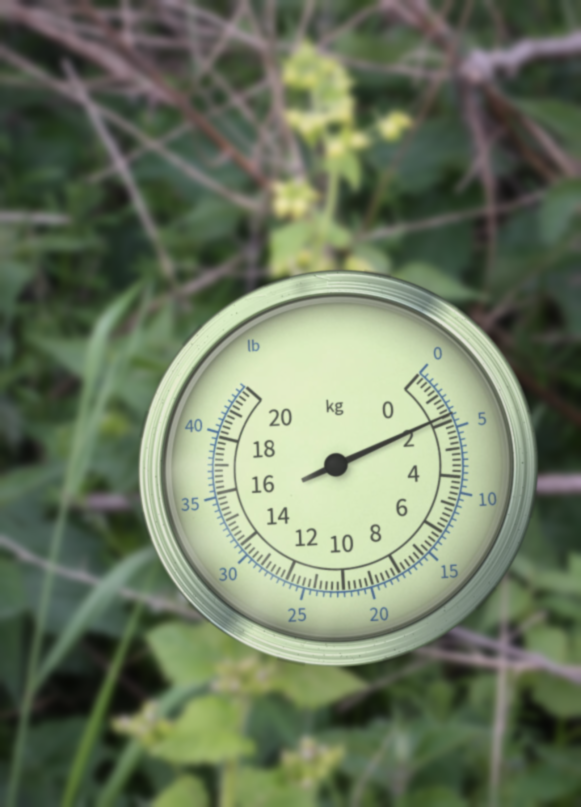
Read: value=1.8 unit=kg
